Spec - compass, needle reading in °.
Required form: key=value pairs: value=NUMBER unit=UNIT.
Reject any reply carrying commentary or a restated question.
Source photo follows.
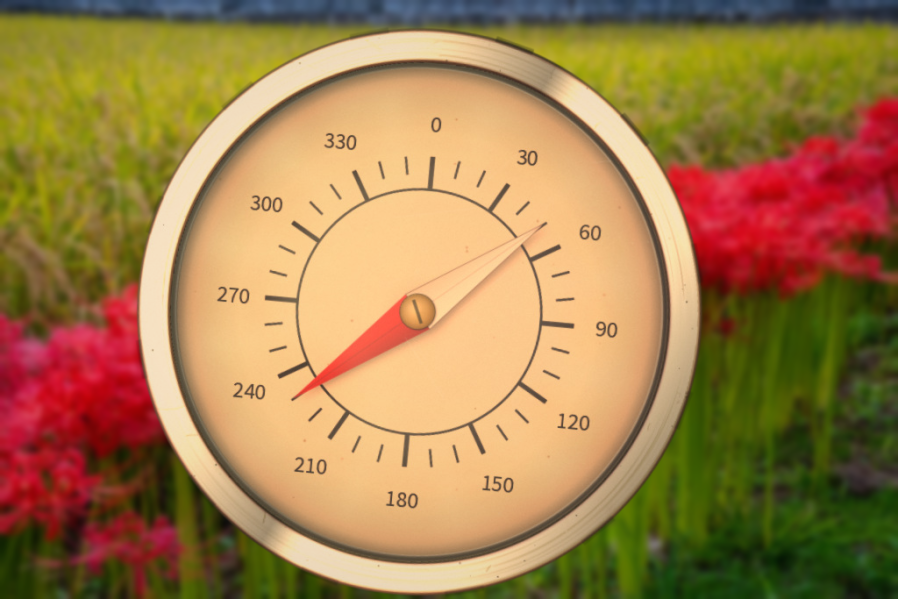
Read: value=230 unit=°
